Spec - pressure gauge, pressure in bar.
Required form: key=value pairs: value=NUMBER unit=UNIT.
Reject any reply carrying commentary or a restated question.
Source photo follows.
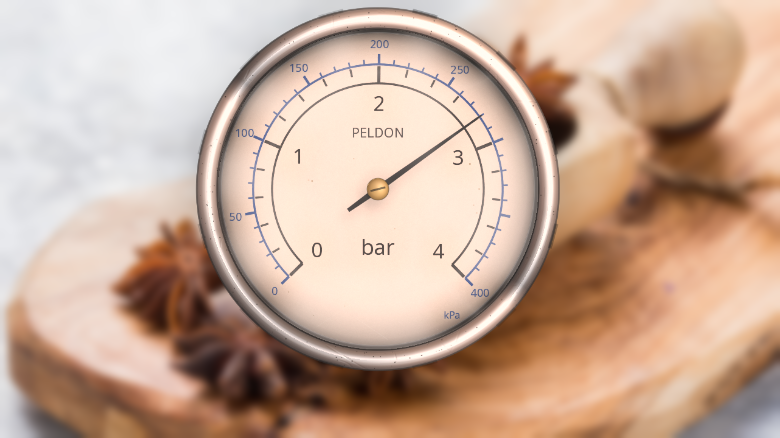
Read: value=2.8 unit=bar
